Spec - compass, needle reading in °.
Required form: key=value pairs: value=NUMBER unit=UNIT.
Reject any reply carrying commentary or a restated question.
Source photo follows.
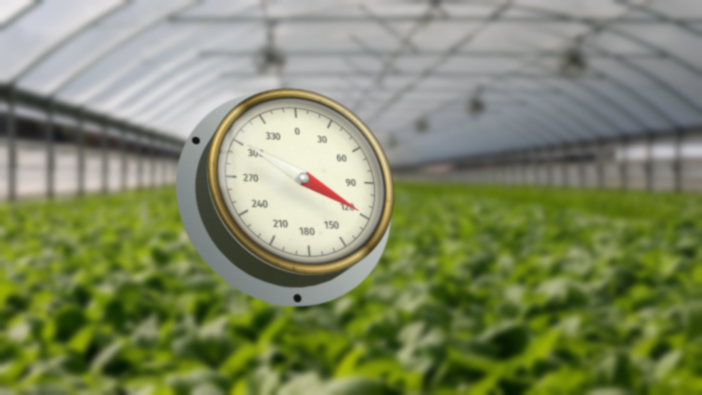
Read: value=120 unit=°
